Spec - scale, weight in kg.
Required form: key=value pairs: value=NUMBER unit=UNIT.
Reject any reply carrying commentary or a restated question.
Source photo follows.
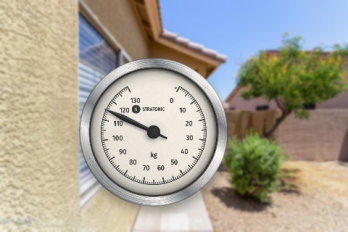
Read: value=115 unit=kg
